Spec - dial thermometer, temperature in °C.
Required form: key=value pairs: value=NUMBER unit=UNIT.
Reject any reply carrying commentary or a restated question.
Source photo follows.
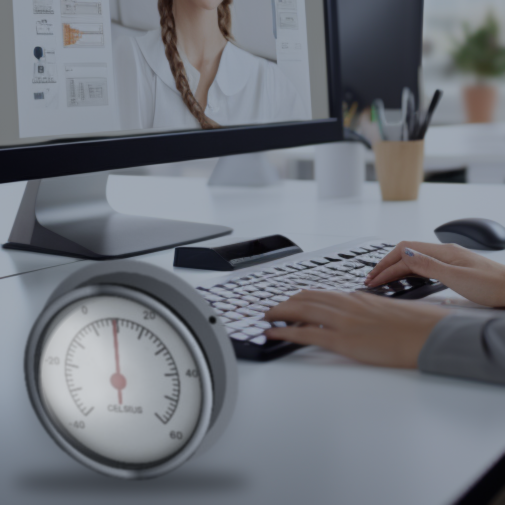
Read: value=10 unit=°C
